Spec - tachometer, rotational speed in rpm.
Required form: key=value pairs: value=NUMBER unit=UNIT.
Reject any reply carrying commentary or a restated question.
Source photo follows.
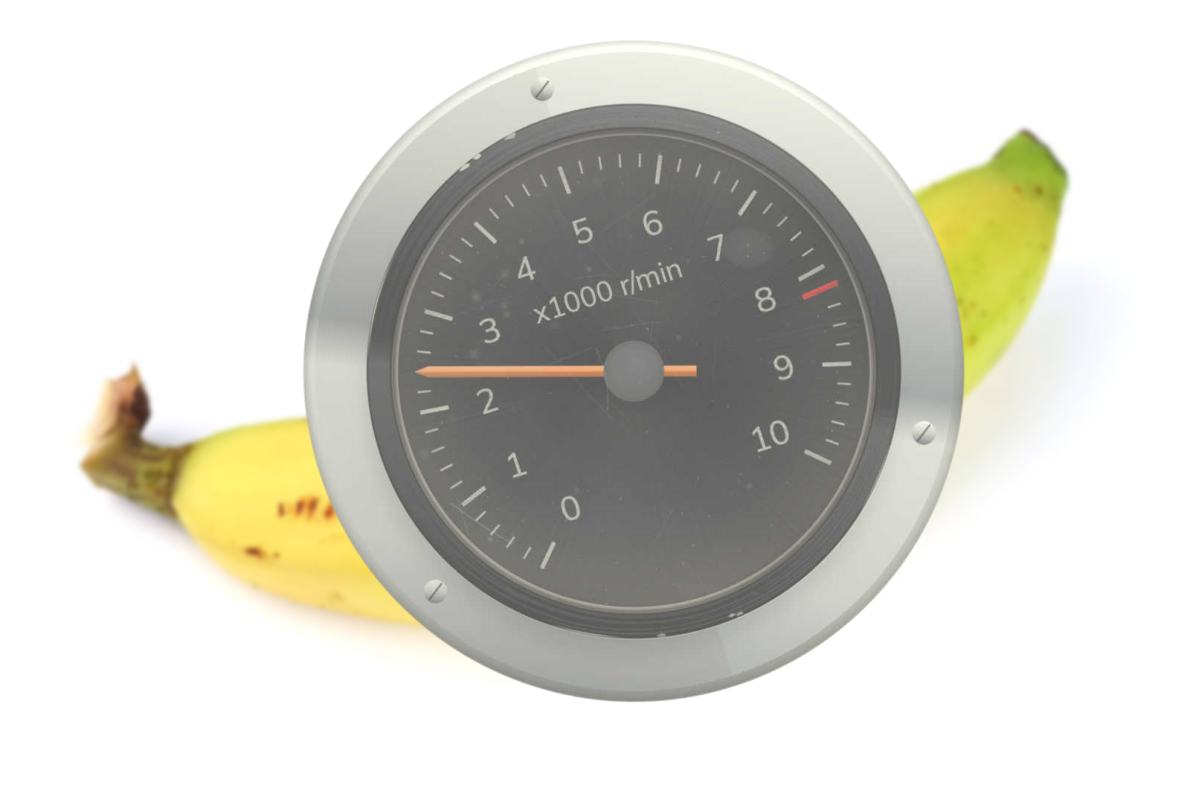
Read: value=2400 unit=rpm
